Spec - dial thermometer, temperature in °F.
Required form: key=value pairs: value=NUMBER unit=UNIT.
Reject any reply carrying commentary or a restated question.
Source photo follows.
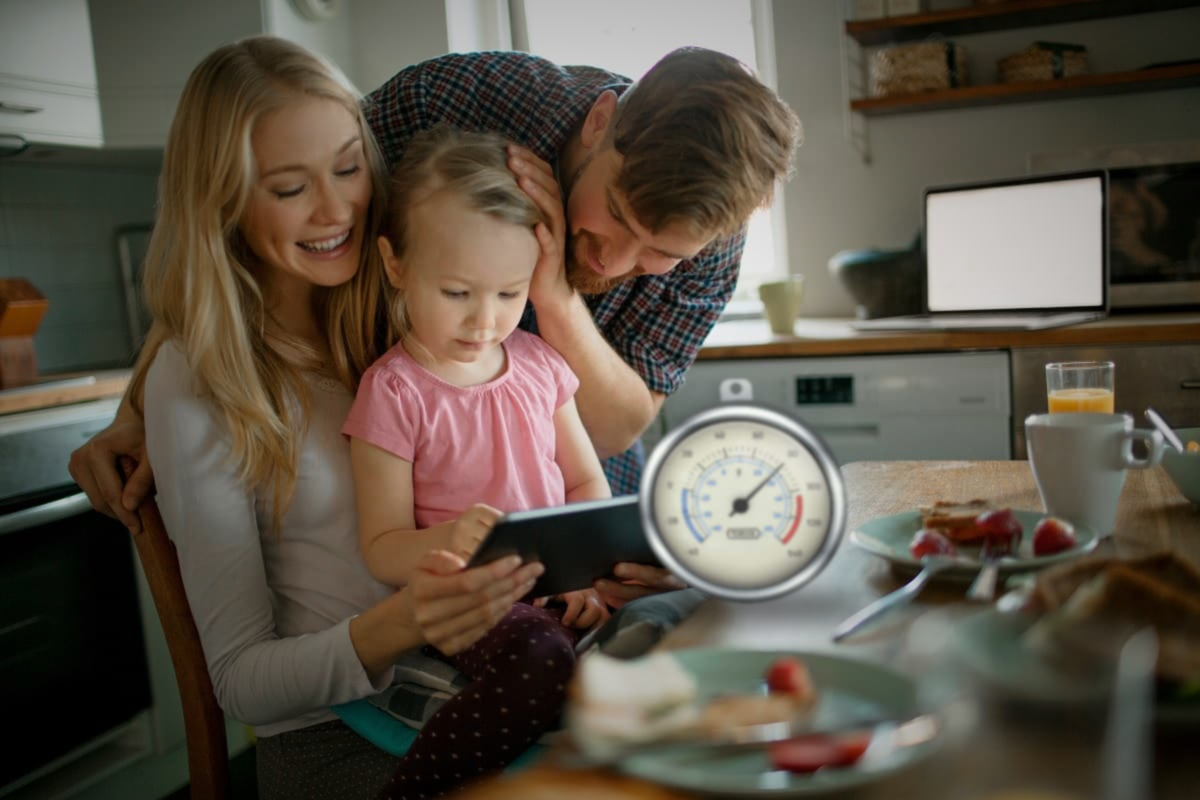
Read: value=80 unit=°F
